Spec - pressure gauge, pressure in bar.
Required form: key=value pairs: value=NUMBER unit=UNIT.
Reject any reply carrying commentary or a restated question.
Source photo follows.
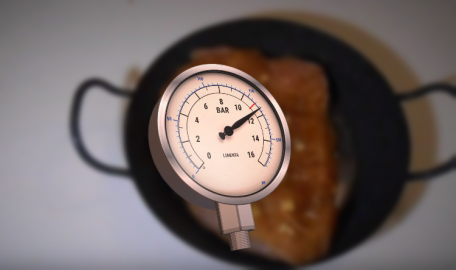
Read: value=11.5 unit=bar
